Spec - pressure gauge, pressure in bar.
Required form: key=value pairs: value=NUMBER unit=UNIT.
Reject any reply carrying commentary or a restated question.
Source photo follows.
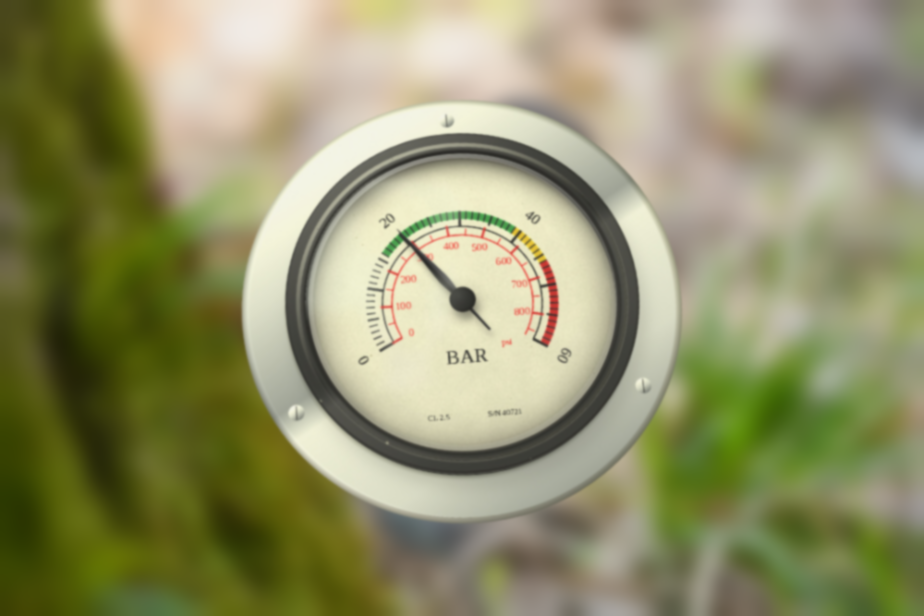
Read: value=20 unit=bar
